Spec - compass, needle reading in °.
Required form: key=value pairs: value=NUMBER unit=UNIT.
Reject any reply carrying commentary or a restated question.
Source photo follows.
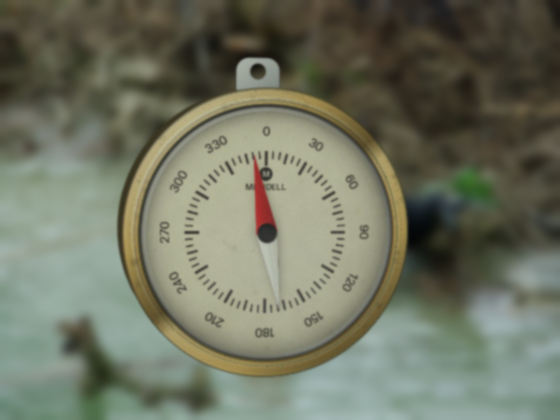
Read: value=350 unit=°
